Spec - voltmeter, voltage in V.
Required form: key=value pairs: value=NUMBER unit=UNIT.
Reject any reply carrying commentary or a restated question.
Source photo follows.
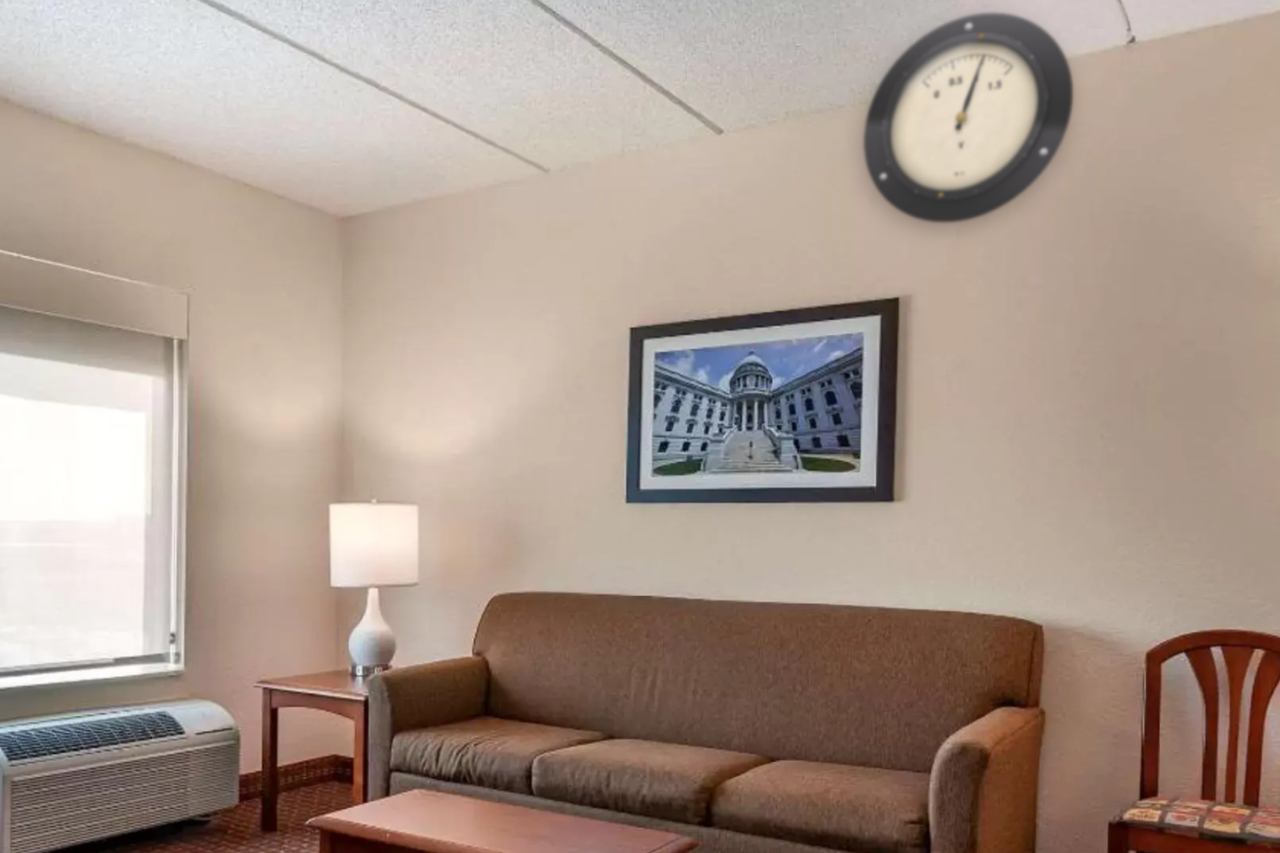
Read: value=1 unit=V
